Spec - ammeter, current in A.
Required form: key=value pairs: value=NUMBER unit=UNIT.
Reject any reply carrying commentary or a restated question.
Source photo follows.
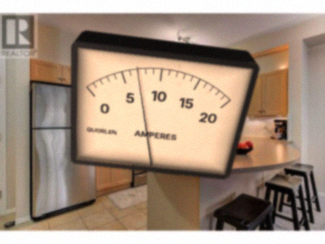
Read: value=7 unit=A
